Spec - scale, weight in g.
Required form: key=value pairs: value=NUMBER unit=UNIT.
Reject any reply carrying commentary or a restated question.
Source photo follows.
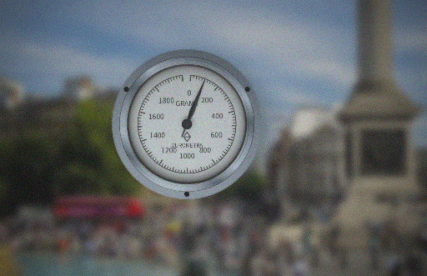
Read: value=100 unit=g
